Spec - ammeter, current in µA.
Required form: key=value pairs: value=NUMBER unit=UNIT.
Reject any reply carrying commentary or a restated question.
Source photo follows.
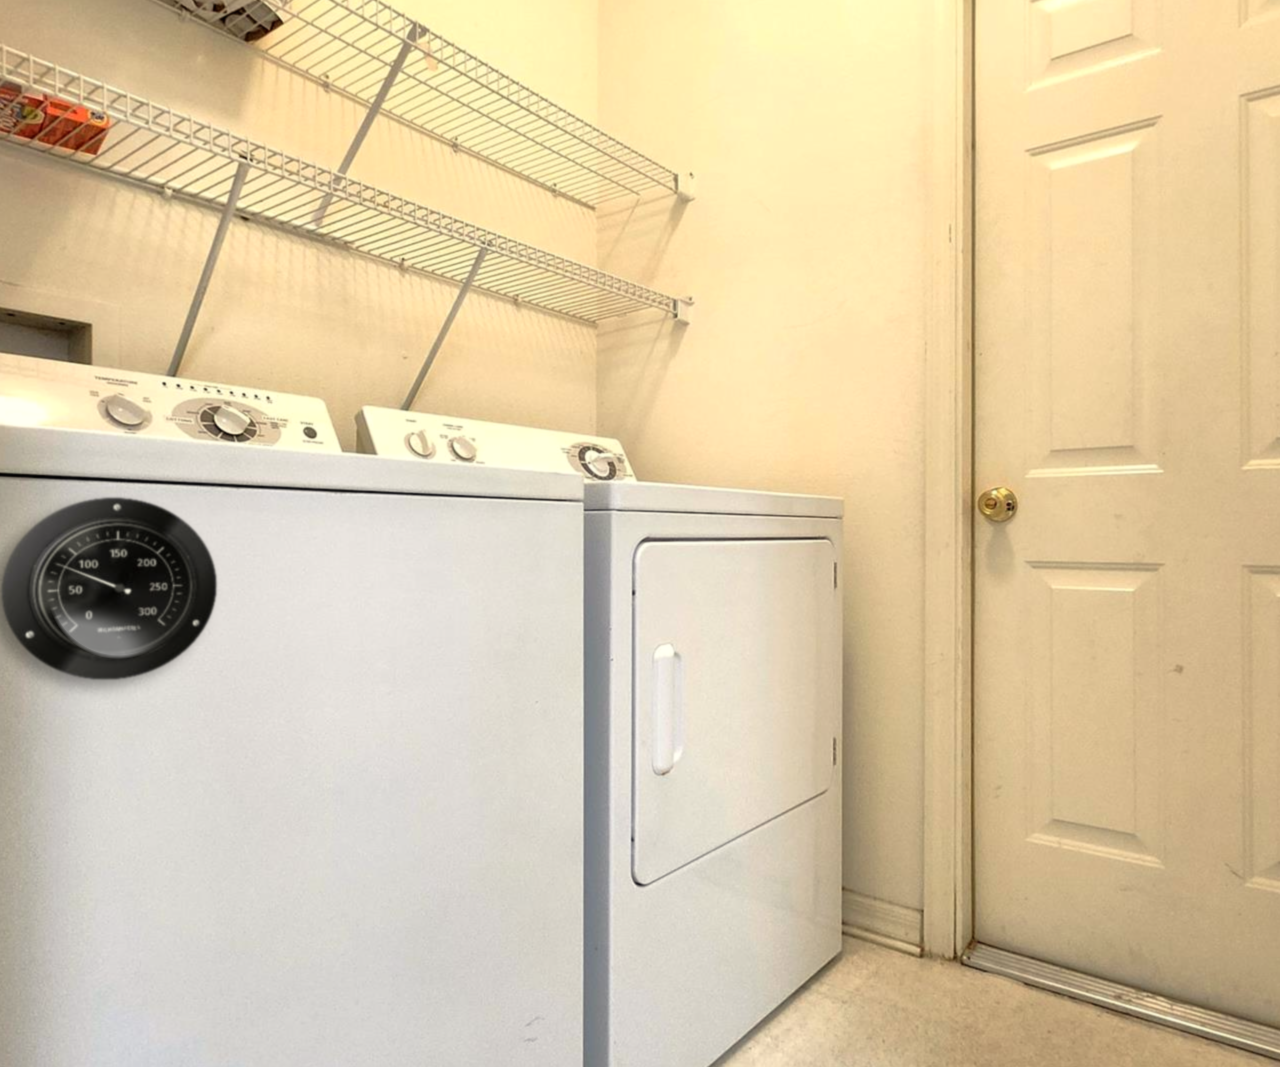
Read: value=80 unit=µA
